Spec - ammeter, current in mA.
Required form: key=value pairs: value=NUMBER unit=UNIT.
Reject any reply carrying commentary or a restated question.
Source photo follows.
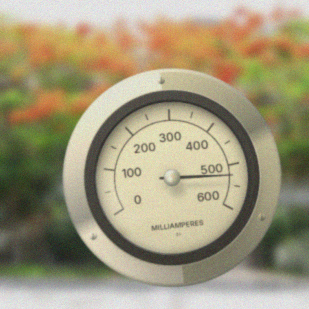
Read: value=525 unit=mA
